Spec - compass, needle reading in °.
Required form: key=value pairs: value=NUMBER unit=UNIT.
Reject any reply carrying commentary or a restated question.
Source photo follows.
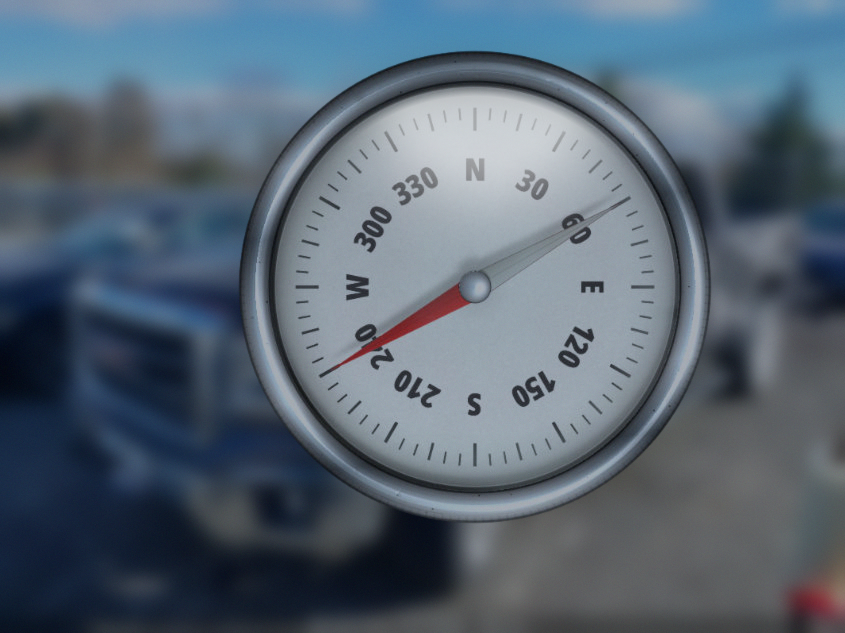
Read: value=240 unit=°
